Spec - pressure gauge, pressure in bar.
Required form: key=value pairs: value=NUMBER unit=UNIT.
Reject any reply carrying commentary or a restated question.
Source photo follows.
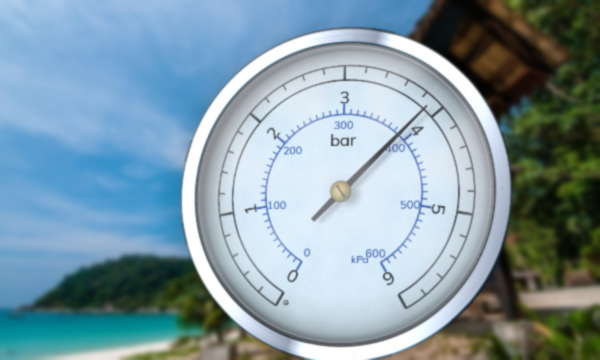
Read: value=3.9 unit=bar
